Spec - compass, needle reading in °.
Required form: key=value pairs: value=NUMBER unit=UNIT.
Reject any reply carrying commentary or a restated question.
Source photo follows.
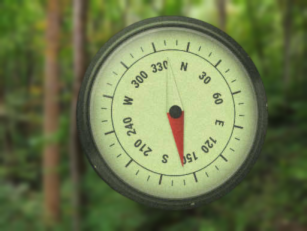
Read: value=160 unit=°
